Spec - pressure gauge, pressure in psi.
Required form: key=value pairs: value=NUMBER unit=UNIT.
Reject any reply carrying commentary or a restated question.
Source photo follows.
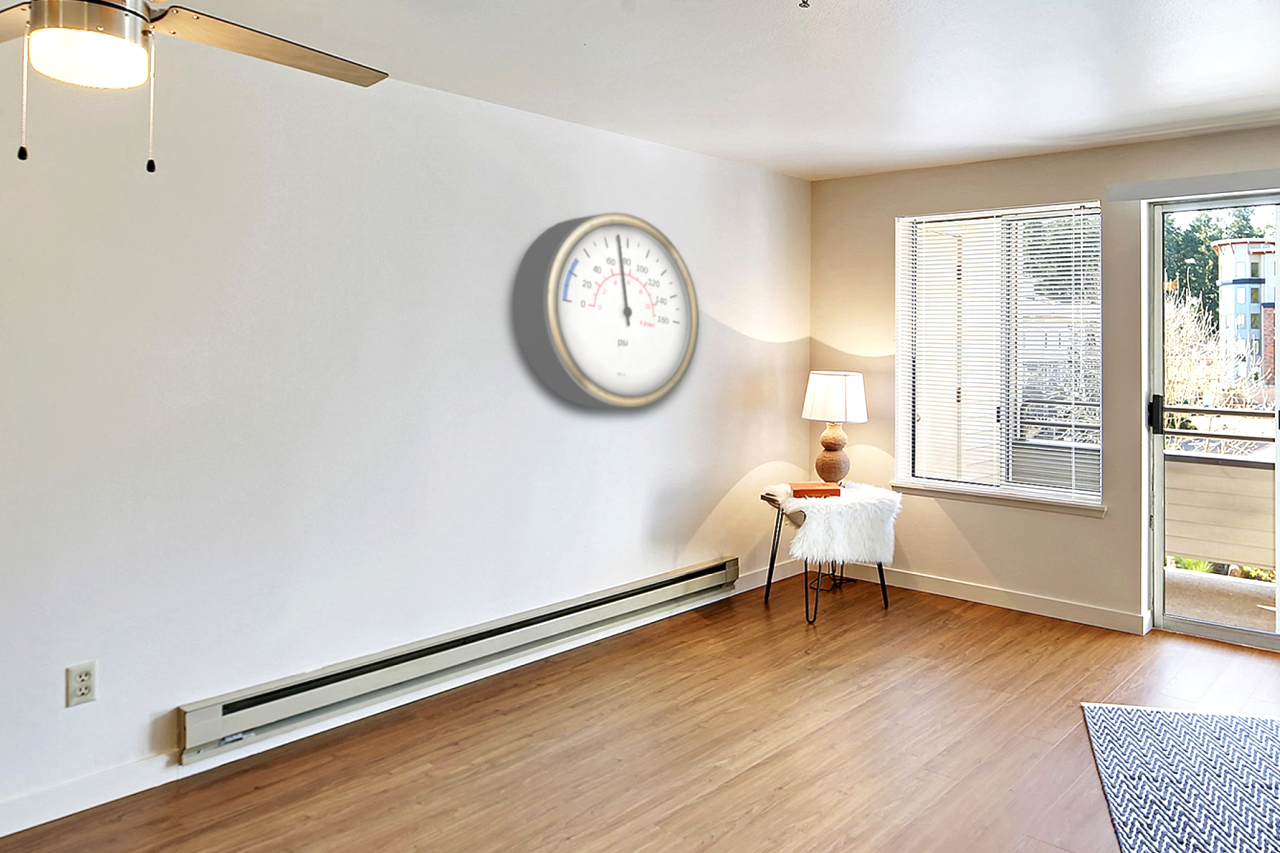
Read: value=70 unit=psi
